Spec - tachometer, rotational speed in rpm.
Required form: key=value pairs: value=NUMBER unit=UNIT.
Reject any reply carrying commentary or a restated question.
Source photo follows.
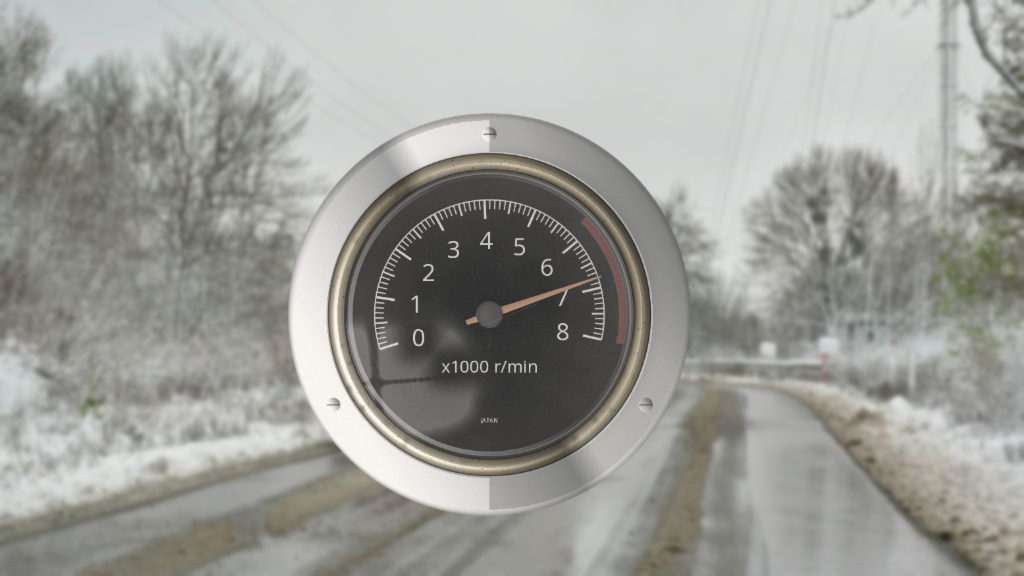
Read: value=6800 unit=rpm
